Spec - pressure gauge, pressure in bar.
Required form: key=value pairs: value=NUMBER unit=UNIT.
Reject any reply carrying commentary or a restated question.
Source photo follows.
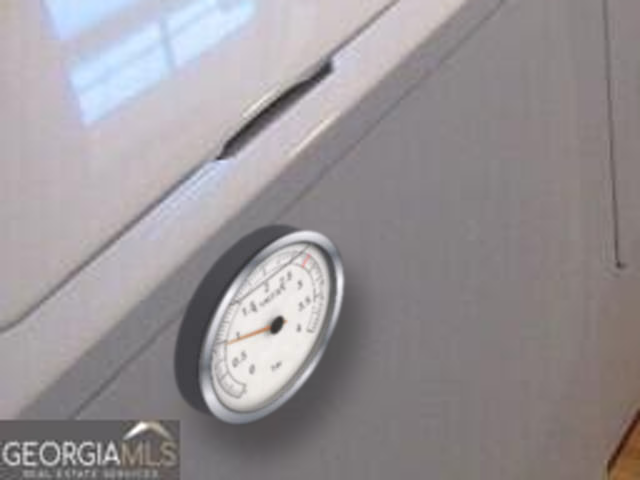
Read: value=1 unit=bar
